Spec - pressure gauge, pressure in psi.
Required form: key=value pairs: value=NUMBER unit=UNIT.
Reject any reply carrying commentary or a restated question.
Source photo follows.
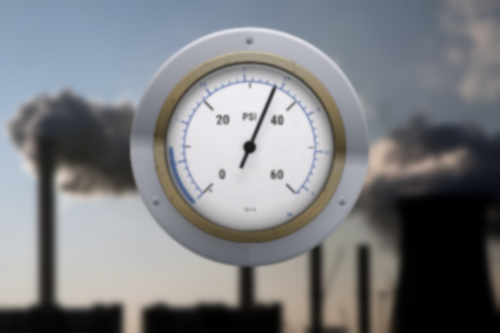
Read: value=35 unit=psi
